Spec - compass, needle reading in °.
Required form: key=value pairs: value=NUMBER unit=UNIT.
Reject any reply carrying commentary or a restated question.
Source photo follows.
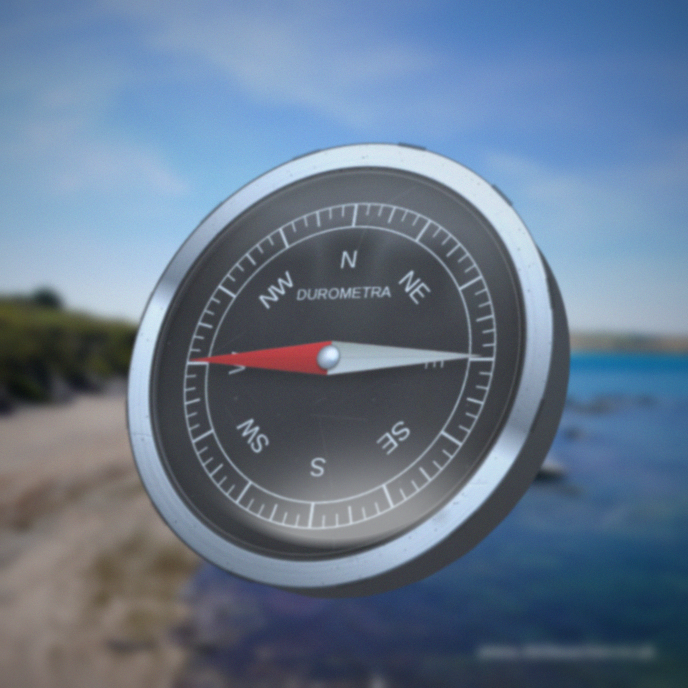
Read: value=270 unit=°
